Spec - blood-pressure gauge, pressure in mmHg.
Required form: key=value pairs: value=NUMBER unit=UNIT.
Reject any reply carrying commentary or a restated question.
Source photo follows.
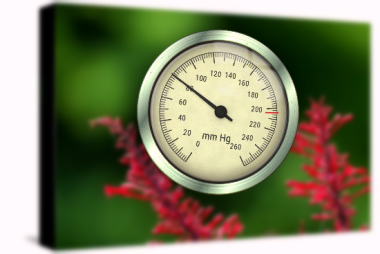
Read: value=80 unit=mmHg
